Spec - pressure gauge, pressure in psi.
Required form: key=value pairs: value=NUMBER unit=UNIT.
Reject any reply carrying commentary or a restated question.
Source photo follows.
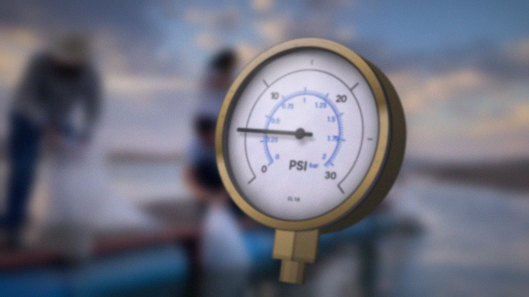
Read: value=5 unit=psi
